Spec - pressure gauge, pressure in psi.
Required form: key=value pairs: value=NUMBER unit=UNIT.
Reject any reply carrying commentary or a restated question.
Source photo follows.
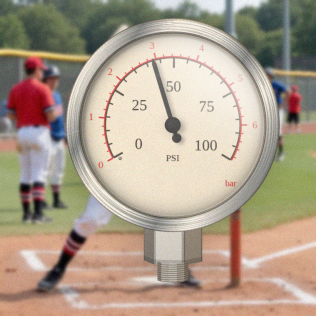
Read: value=42.5 unit=psi
